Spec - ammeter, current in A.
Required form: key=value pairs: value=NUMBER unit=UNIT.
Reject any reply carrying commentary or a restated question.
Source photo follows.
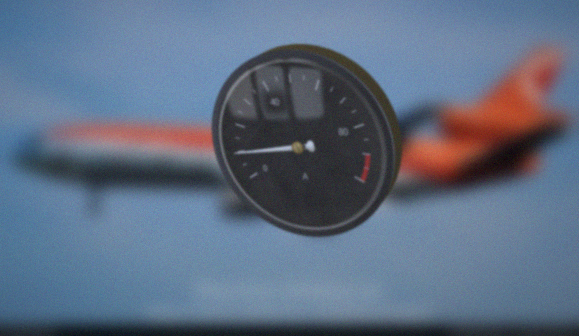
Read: value=10 unit=A
